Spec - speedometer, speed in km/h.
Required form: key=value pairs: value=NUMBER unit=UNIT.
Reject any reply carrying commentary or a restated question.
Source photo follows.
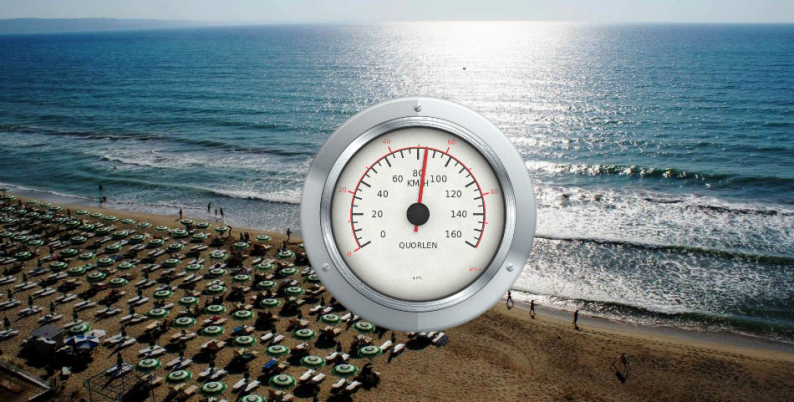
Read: value=85 unit=km/h
